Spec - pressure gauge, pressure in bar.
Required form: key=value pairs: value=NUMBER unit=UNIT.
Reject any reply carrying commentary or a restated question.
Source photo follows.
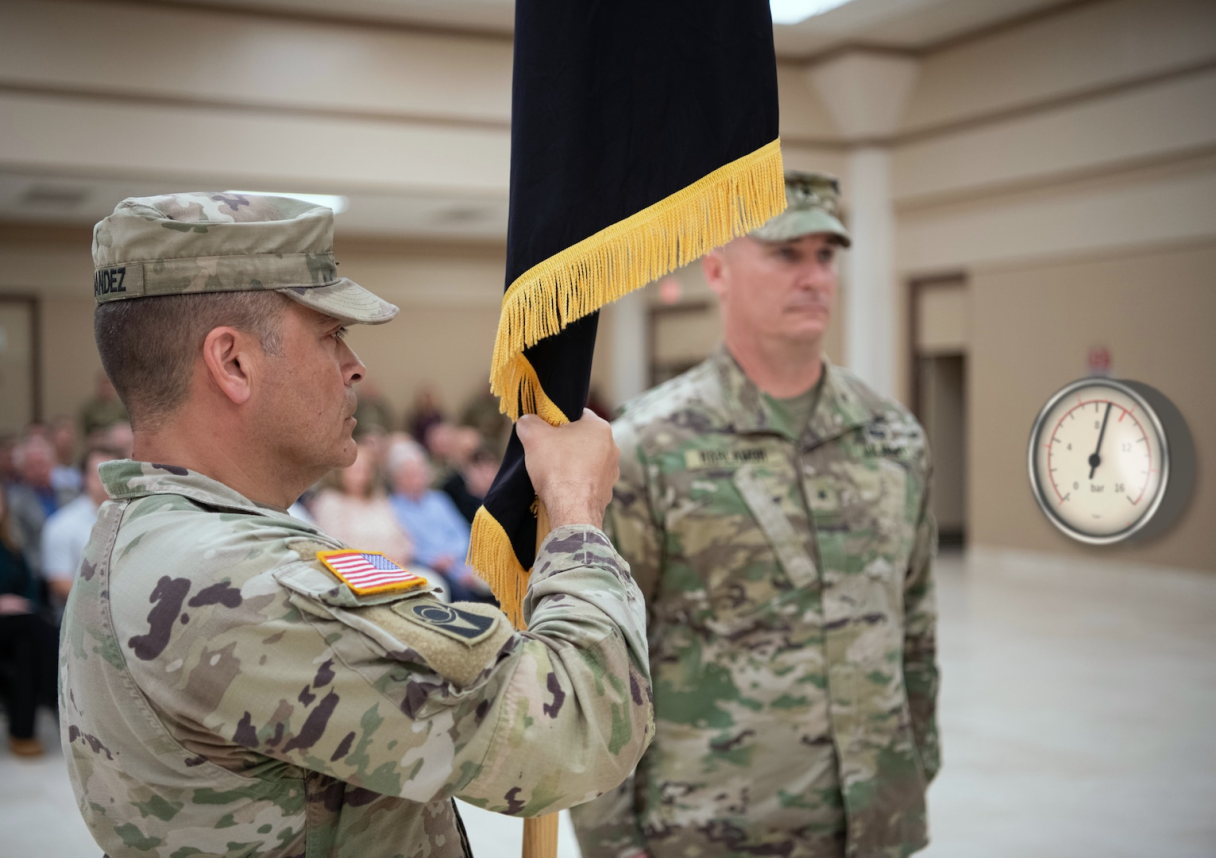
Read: value=9 unit=bar
